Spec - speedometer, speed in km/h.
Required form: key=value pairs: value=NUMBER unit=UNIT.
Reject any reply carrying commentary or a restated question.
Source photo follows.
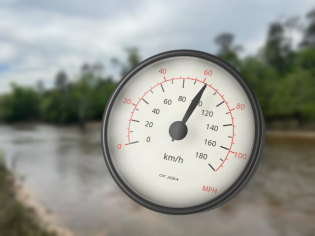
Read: value=100 unit=km/h
